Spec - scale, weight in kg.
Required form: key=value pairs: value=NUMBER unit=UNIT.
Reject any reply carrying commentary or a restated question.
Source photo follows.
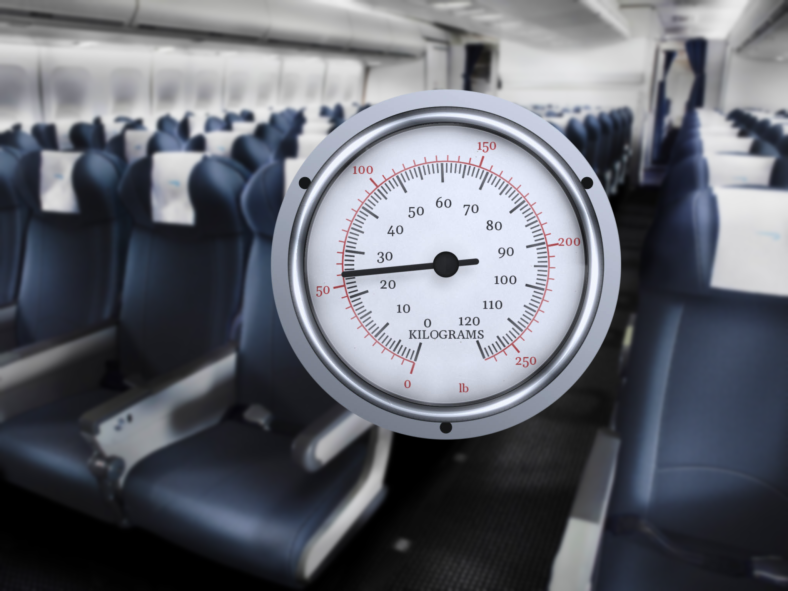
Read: value=25 unit=kg
